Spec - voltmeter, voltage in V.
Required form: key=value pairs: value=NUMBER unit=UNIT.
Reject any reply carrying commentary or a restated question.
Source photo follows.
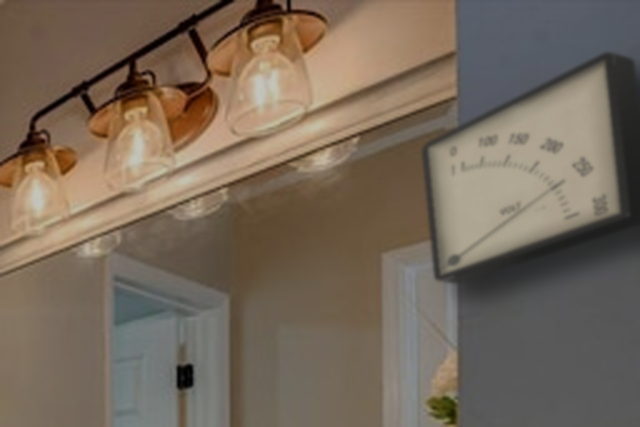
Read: value=250 unit=V
